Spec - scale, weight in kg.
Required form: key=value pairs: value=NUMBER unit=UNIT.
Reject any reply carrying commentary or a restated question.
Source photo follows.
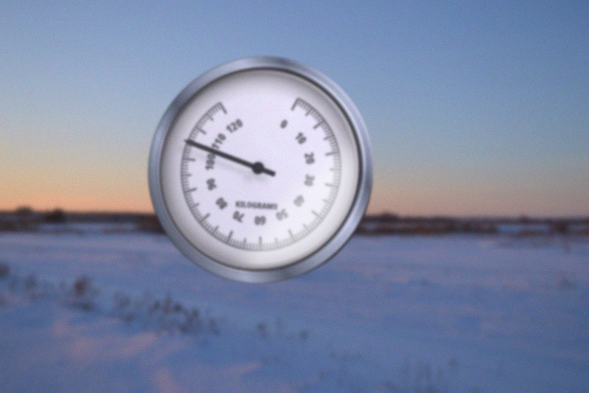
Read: value=105 unit=kg
